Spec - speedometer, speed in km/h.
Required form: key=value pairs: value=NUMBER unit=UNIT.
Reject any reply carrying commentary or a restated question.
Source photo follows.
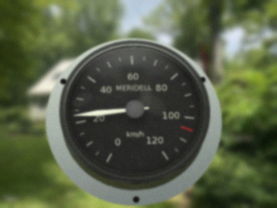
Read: value=22.5 unit=km/h
